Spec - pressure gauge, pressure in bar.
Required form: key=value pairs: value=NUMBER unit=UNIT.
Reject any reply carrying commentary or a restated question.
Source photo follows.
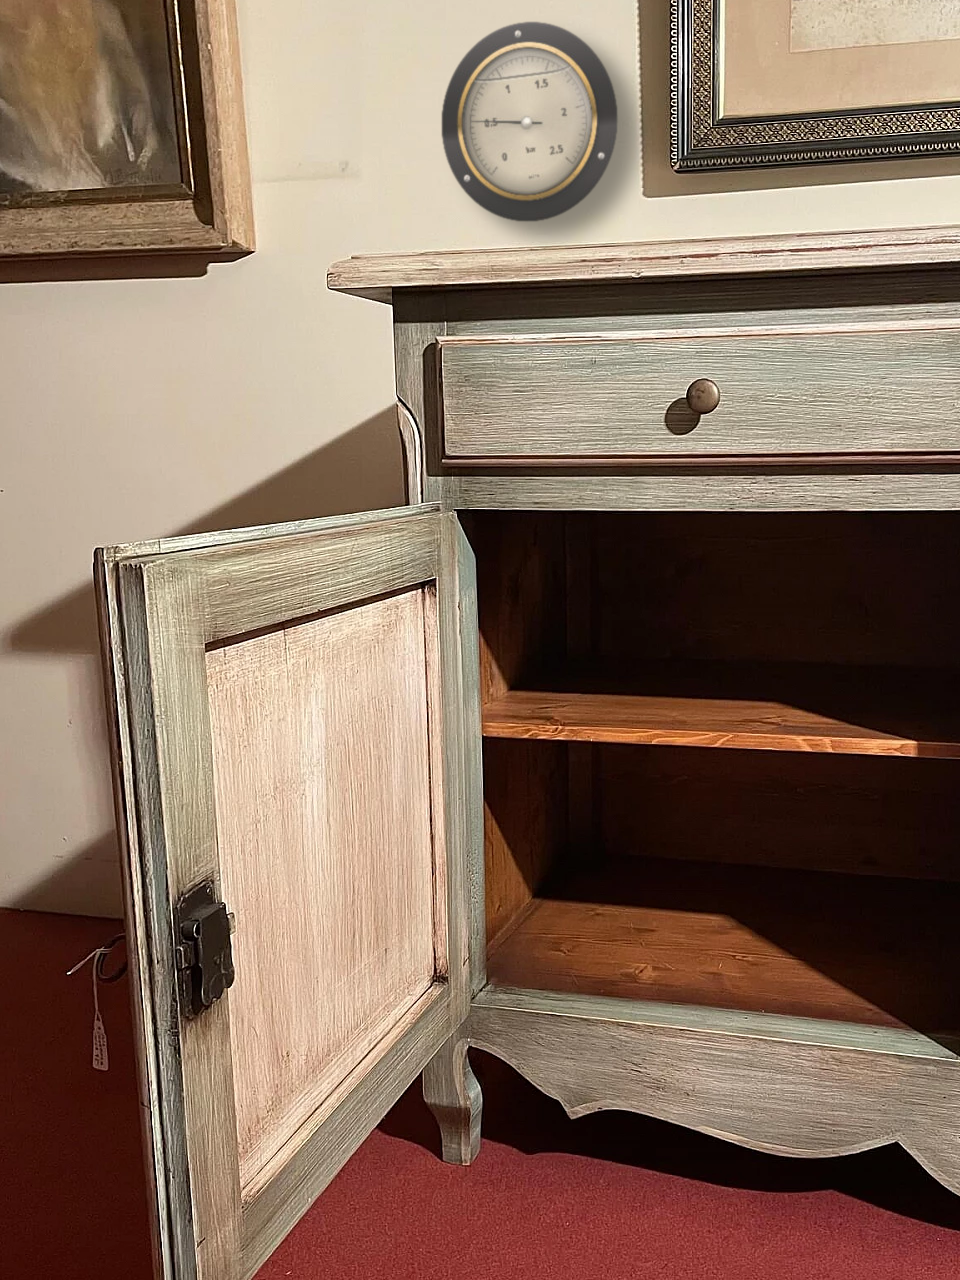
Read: value=0.5 unit=bar
